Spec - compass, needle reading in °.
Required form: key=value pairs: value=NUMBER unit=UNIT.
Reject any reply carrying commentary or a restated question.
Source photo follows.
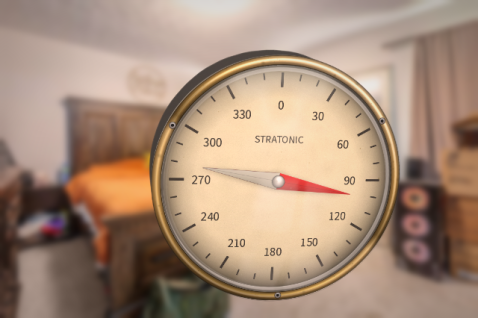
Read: value=100 unit=°
